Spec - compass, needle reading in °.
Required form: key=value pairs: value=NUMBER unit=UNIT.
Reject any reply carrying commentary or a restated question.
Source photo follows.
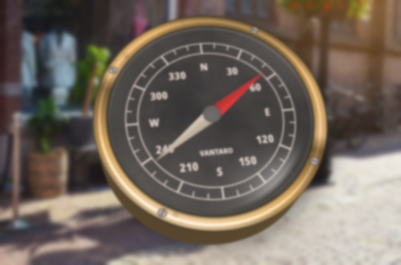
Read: value=55 unit=°
